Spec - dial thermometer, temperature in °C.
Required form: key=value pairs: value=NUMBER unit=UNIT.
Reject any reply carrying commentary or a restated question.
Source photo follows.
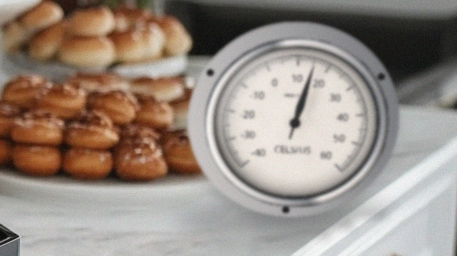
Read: value=15 unit=°C
